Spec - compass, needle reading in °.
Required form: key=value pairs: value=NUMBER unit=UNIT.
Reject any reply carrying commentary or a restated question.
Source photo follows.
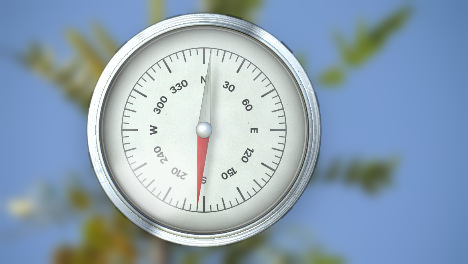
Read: value=185 unit=°
